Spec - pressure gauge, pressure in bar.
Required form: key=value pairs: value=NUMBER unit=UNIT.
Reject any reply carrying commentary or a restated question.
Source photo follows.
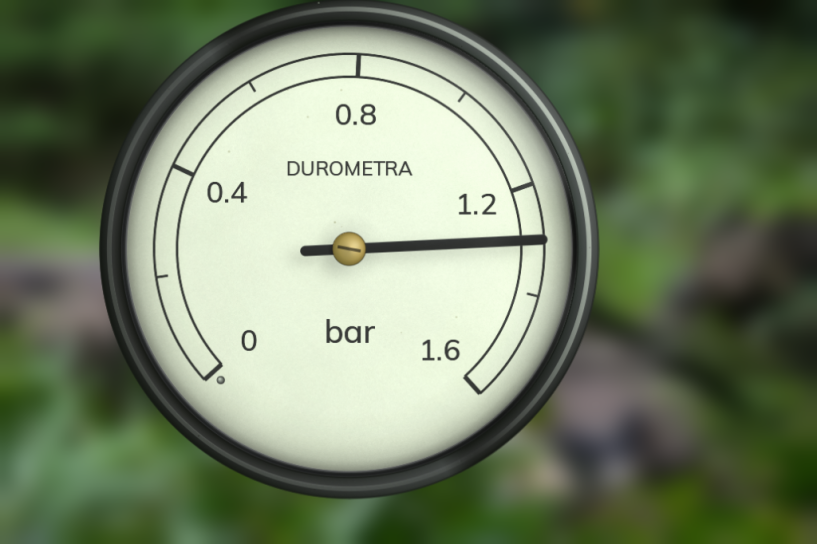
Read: value=1.3 unit=bar
